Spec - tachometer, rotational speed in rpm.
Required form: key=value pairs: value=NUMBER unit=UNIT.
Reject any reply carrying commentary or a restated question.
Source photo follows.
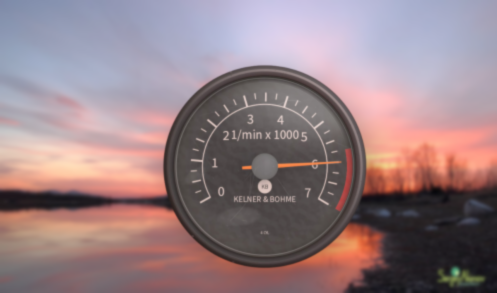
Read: value=6000 unit=rpm
